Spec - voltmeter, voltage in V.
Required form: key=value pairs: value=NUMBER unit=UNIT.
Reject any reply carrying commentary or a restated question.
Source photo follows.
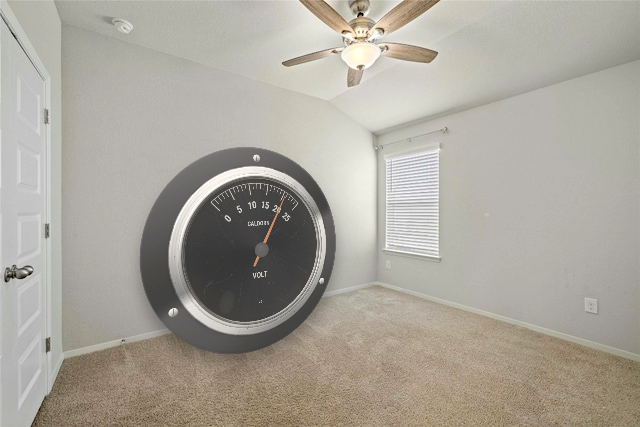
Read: value=20 unit=V
